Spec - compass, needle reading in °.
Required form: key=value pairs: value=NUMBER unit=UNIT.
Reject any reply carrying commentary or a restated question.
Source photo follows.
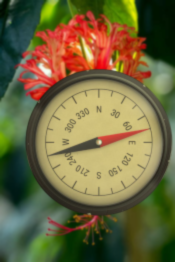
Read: value=75 unit=°
